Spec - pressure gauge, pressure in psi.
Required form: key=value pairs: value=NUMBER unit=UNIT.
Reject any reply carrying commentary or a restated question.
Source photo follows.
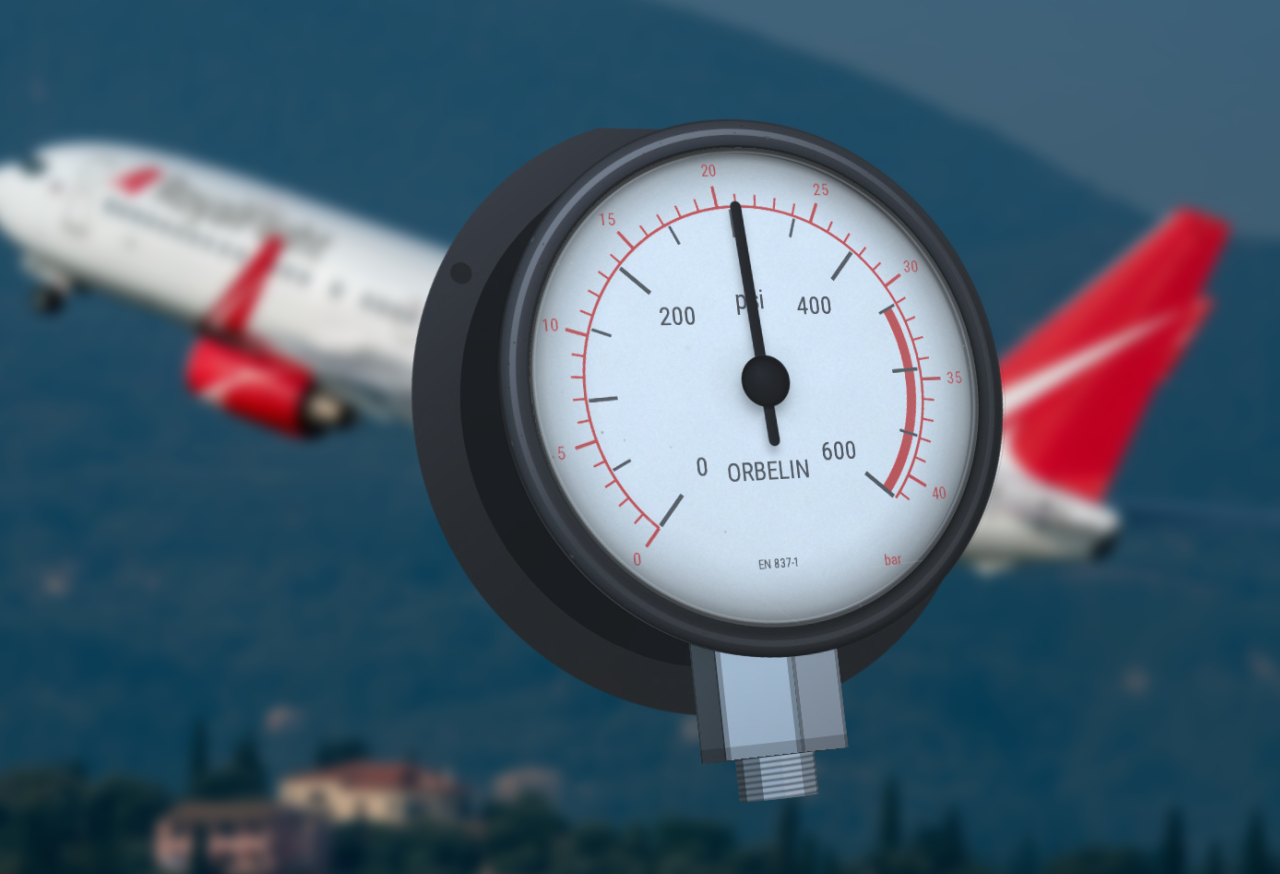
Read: value=300 unit=psi
